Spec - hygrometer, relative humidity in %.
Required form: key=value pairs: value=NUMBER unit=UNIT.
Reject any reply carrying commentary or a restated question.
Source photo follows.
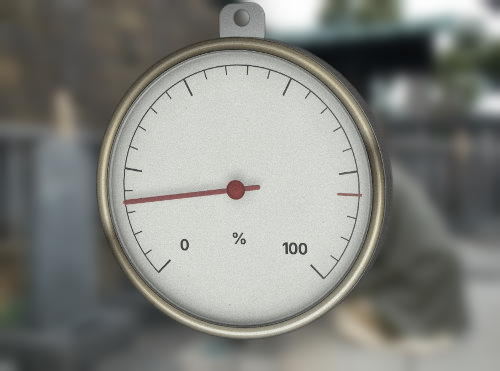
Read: value=14 unit=%
